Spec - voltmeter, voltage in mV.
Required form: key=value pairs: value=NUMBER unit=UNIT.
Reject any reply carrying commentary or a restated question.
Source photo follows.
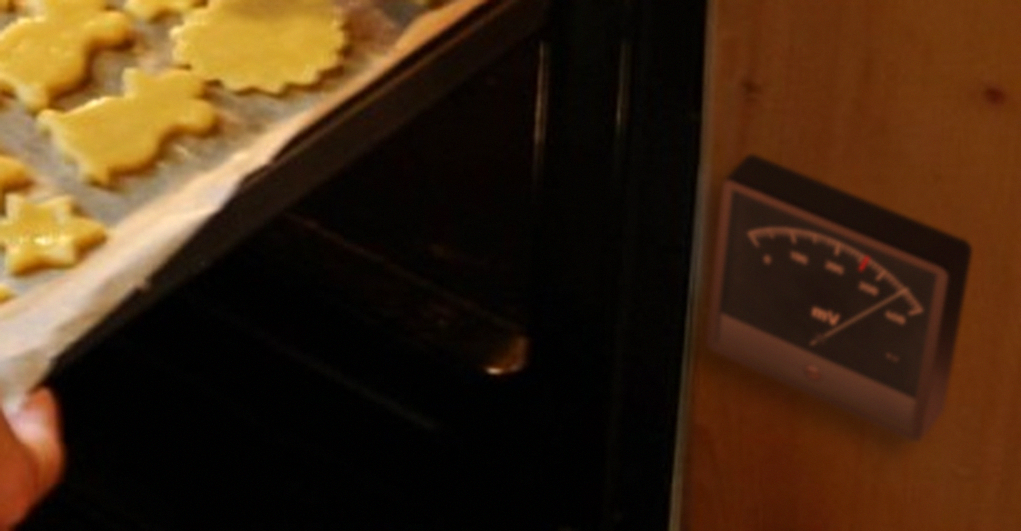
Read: value=350 unit=mV
